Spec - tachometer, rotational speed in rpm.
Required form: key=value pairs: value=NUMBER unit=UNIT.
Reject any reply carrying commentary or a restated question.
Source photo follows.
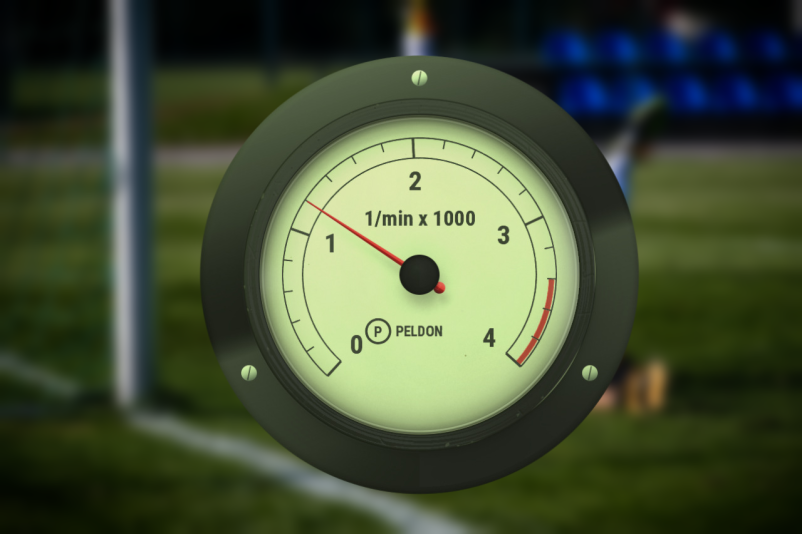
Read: value=1200 unit=rpm
